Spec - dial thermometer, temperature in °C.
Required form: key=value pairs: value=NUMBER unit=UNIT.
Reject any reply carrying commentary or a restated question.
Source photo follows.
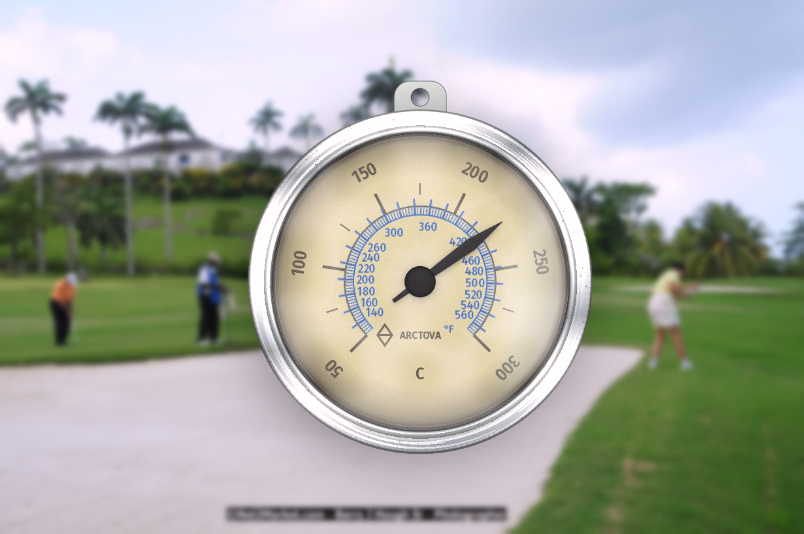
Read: value=225 unit=°C
